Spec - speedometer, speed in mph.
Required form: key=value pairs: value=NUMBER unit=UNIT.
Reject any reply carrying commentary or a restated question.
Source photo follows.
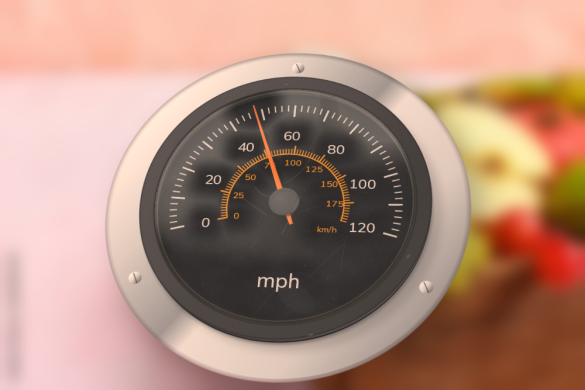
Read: value=48 unit=mph
